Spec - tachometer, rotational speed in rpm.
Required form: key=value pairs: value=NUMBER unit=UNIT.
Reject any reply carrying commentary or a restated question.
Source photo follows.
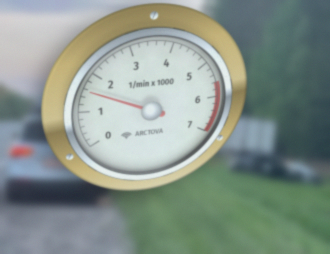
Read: value=1600 unit=rpm
